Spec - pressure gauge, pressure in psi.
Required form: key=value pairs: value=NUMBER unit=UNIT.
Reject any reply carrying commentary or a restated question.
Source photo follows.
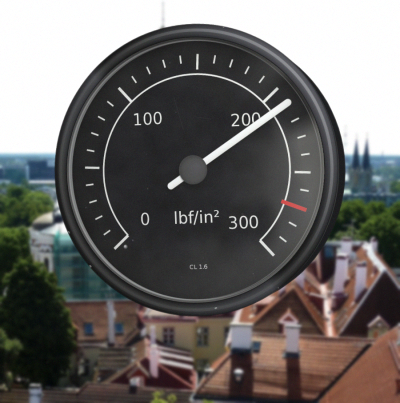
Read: value=210 unit=psi
